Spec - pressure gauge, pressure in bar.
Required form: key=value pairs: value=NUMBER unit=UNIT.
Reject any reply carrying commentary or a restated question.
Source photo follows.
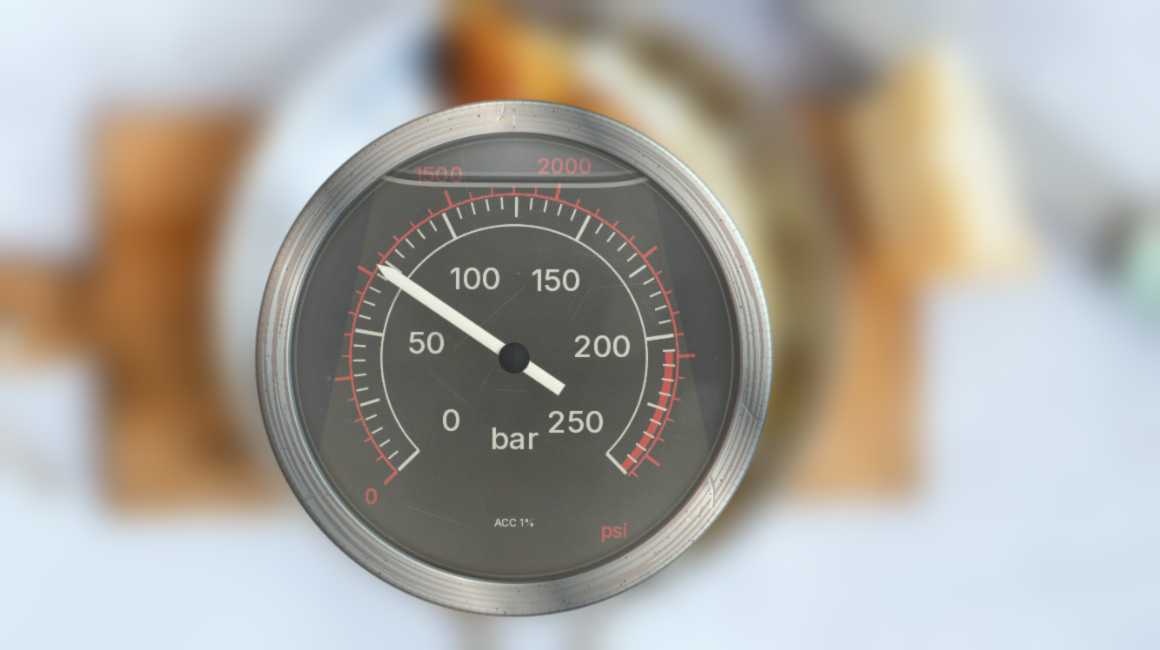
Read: value=72.5 unit=bar
